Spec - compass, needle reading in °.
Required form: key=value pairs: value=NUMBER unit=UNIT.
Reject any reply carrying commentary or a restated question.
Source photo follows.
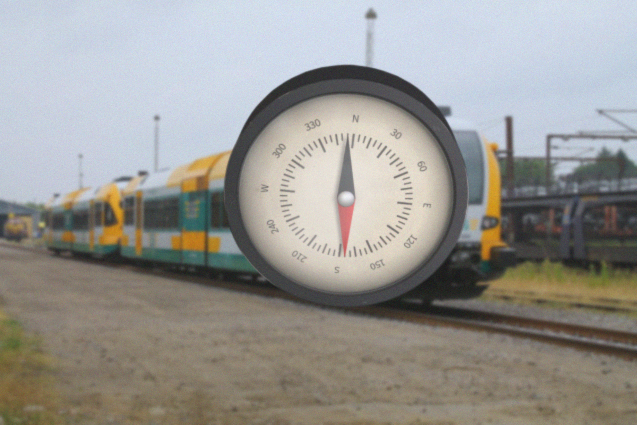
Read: value=175 unit=°
